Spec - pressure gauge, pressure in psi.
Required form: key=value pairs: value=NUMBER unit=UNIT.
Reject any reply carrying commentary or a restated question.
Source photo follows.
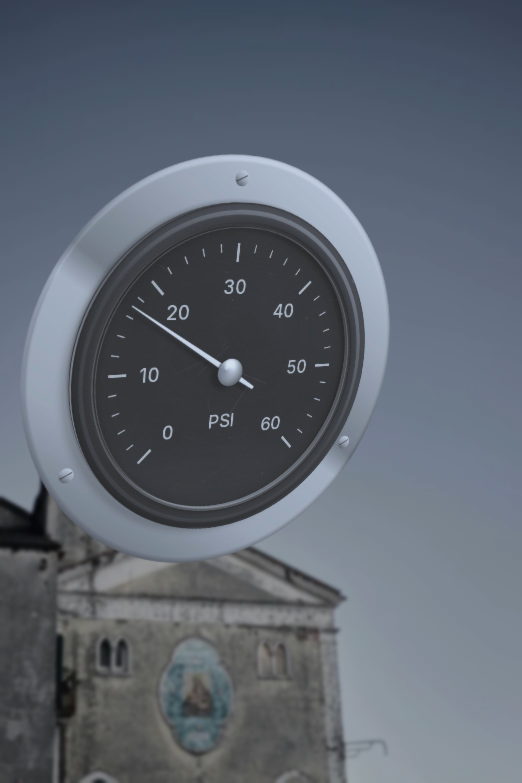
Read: value=17 unit=psi
